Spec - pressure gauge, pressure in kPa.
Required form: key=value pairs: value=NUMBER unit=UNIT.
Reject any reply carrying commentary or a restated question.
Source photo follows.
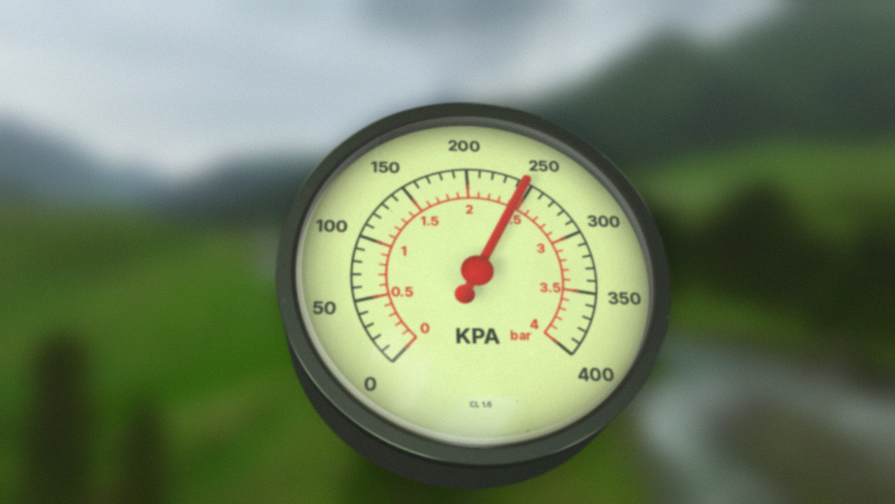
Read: value=245 unit=kPa
